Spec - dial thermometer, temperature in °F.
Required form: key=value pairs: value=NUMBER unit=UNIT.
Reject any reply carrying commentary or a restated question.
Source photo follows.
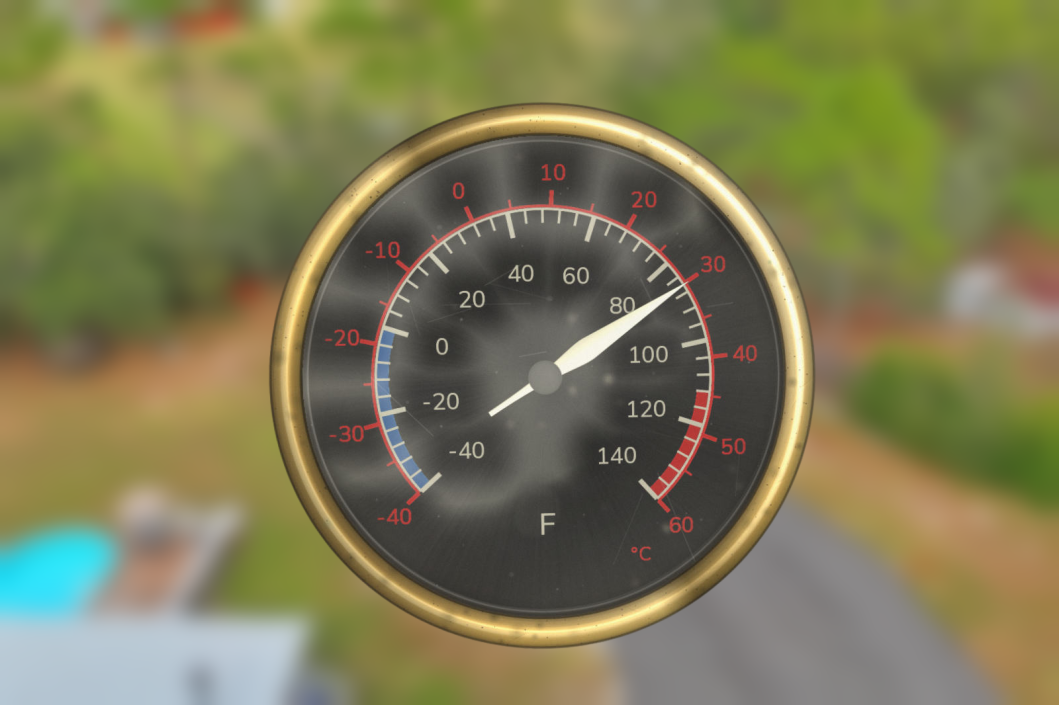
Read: value=86 unit=°F
